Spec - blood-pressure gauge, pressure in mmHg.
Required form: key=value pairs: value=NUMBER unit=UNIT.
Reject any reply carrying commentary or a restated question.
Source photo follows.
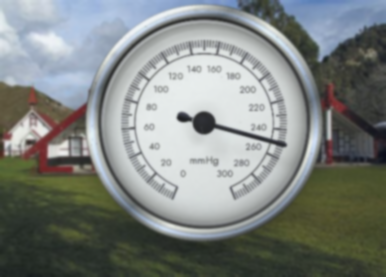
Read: value=250 unit=mmHg
